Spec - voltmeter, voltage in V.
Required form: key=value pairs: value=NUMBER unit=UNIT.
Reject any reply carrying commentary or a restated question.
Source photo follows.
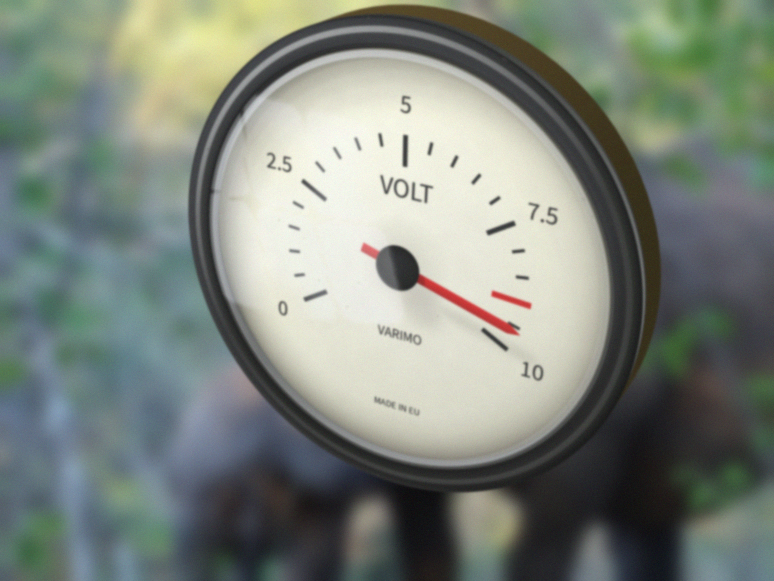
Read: value=9.5 unit=V
